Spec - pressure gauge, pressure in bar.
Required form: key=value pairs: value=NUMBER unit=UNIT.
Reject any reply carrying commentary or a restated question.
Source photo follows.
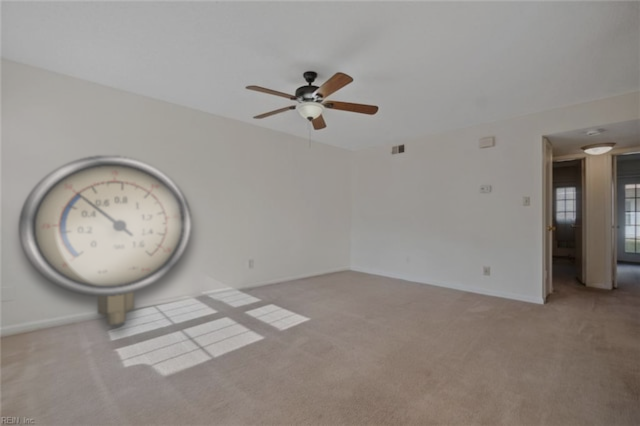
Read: value=0.5 unit=bar
